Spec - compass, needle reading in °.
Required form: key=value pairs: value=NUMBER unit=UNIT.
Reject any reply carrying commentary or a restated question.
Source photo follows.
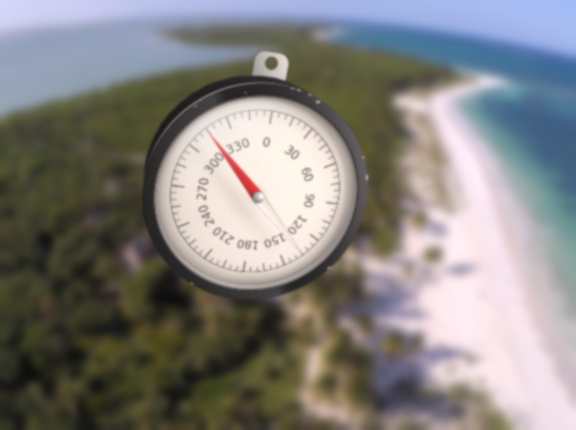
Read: value=315 unit=°
